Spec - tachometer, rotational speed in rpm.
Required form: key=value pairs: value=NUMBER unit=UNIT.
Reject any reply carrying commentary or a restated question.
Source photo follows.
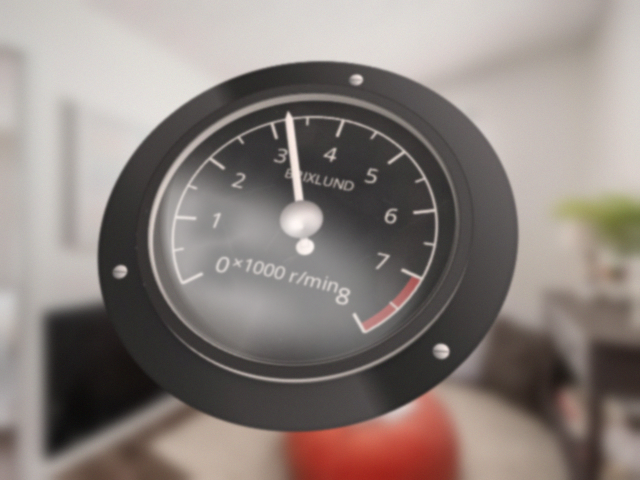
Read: value=3250 unit=rpm
